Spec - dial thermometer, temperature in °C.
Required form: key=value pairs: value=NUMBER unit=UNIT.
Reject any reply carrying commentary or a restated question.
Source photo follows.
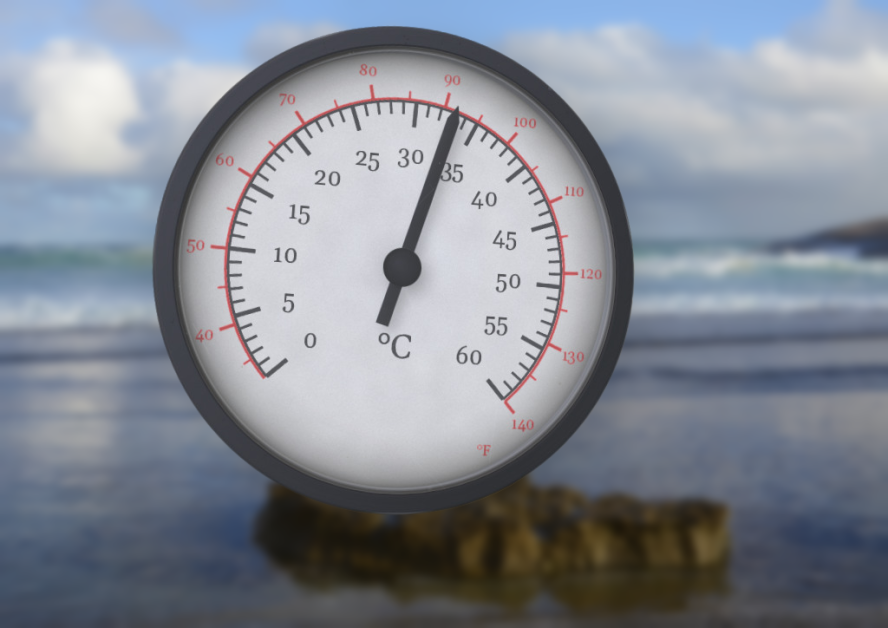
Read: value=33 unit=°C
